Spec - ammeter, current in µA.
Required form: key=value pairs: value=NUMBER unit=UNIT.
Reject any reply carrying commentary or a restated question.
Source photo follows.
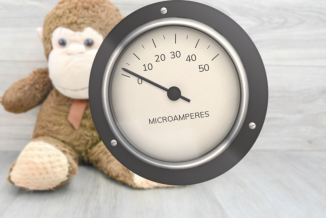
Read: value=2.5 unit=µA
